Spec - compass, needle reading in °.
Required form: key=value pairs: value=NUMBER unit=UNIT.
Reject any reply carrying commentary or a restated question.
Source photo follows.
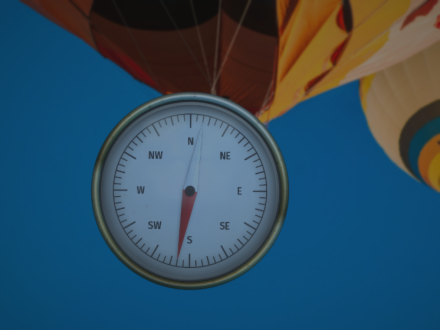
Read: value=190 unit=°
